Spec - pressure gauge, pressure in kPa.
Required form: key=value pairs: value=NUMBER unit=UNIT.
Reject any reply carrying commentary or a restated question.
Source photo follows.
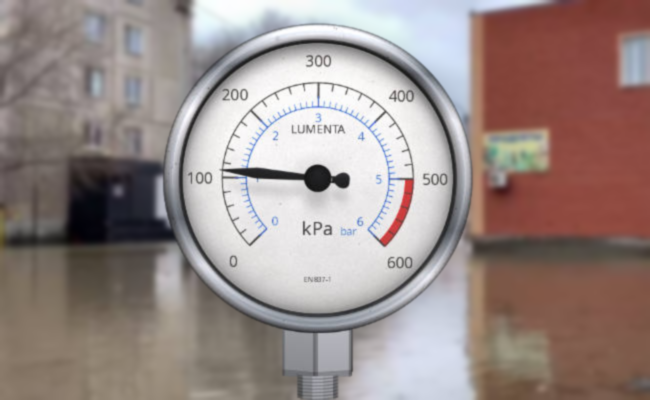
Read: value=110 unit=kPa
